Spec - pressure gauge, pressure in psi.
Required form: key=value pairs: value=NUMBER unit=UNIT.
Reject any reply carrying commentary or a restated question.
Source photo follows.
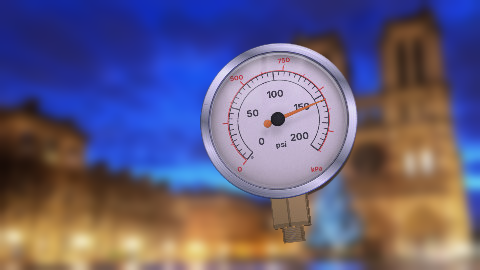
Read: value=155 unit=psi
